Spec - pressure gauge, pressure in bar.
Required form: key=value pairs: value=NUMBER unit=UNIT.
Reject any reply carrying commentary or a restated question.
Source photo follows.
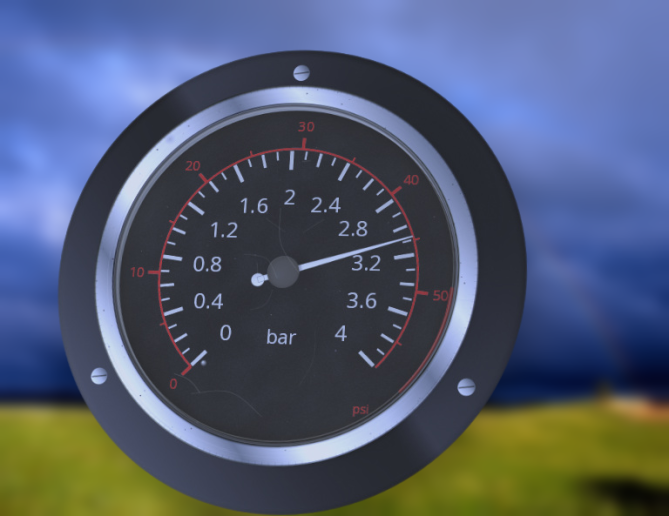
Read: value=3.1 unit=bar
